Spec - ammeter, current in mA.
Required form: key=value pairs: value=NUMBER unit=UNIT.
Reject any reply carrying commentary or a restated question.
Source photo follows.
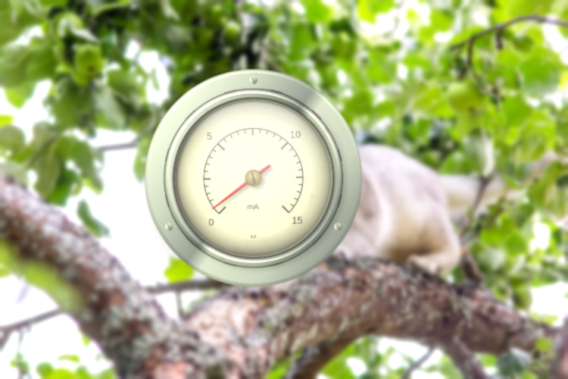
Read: value=0.5 unit=mA
